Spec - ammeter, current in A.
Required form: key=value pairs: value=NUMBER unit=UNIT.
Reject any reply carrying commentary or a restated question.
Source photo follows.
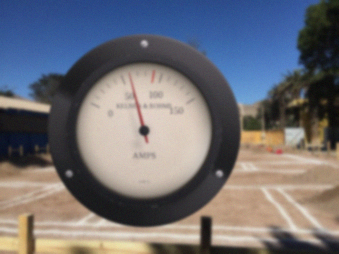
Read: value=60 unit=A
